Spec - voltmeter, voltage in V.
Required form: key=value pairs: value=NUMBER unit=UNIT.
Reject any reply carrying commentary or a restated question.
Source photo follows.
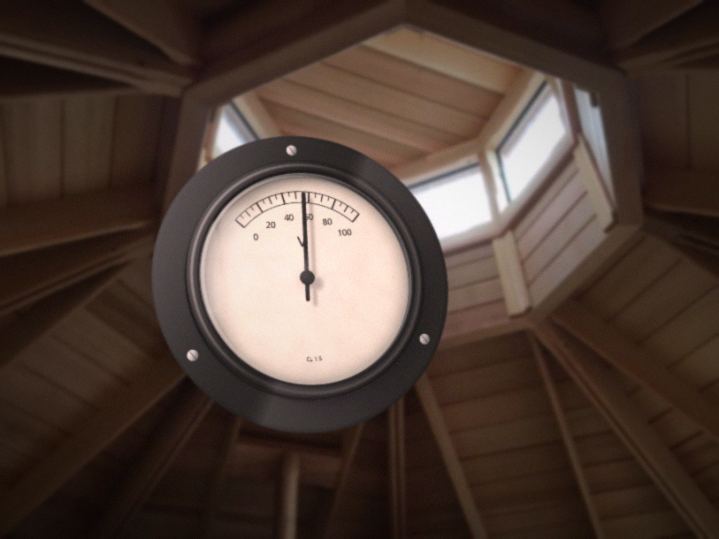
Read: value=55 unit=V
